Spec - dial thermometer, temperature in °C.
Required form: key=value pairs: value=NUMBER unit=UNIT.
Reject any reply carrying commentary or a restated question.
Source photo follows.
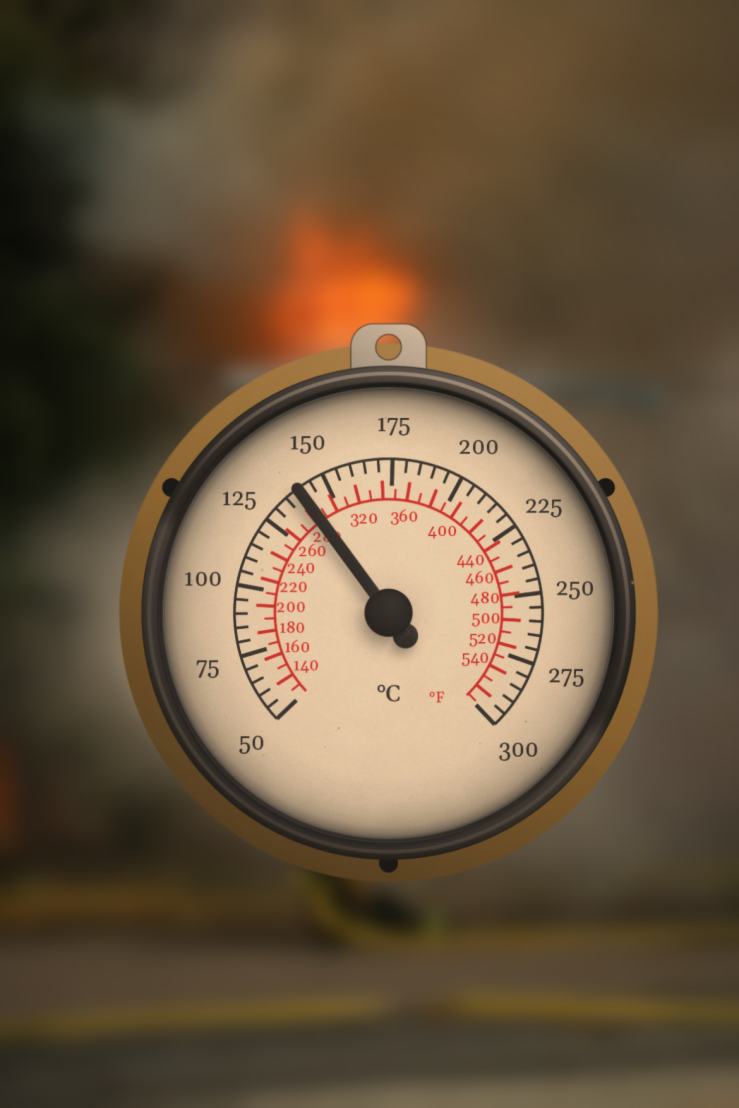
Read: value=140 unit=°C
